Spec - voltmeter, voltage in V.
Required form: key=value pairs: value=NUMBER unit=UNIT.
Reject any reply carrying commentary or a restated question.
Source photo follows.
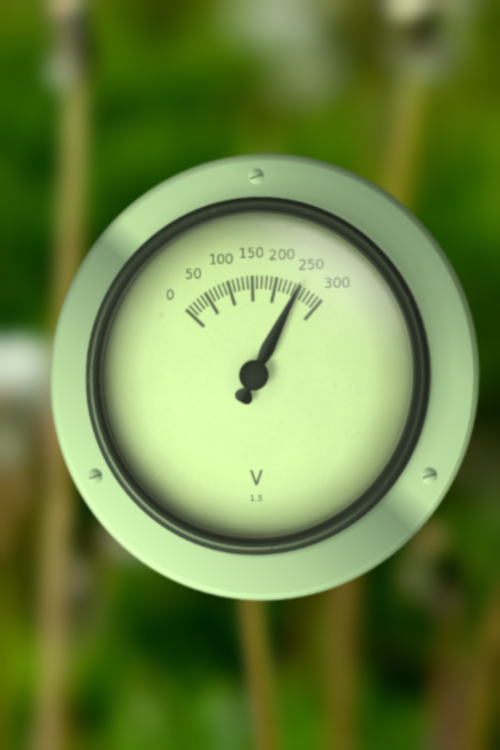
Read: value=250 unit=V
